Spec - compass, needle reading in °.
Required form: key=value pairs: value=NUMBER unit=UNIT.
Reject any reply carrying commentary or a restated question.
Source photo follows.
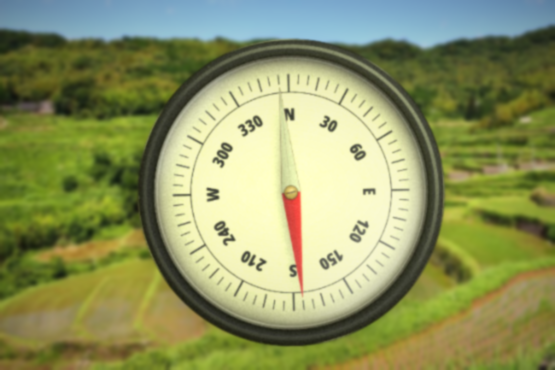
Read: value=175 unit=°
